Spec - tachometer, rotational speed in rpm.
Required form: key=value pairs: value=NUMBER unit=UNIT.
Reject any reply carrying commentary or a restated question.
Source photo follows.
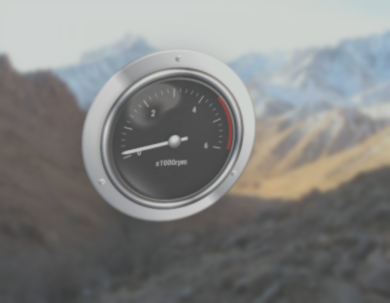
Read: value=200 unit=rpm
